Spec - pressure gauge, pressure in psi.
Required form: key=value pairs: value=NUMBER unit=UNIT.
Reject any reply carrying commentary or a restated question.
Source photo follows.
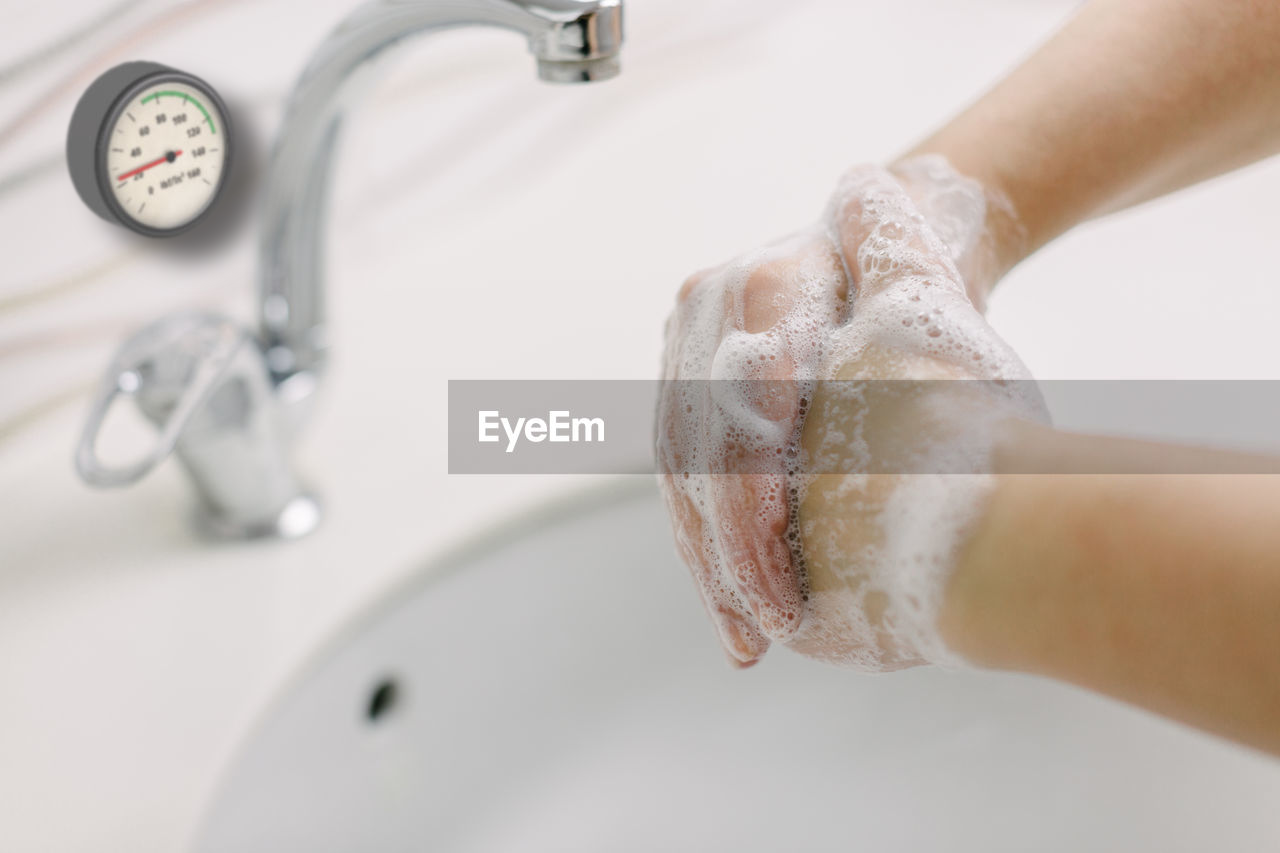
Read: value=25 unit=psi
